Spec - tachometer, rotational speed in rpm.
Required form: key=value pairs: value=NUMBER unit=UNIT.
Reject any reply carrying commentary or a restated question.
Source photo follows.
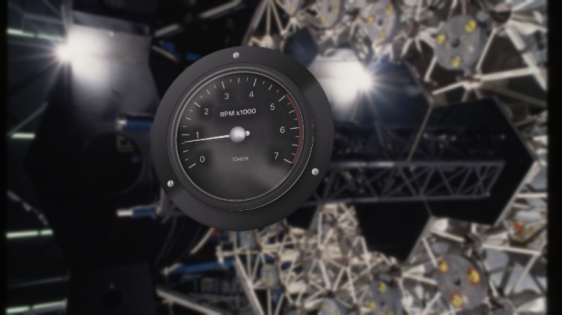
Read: value=750 unit=rpm
